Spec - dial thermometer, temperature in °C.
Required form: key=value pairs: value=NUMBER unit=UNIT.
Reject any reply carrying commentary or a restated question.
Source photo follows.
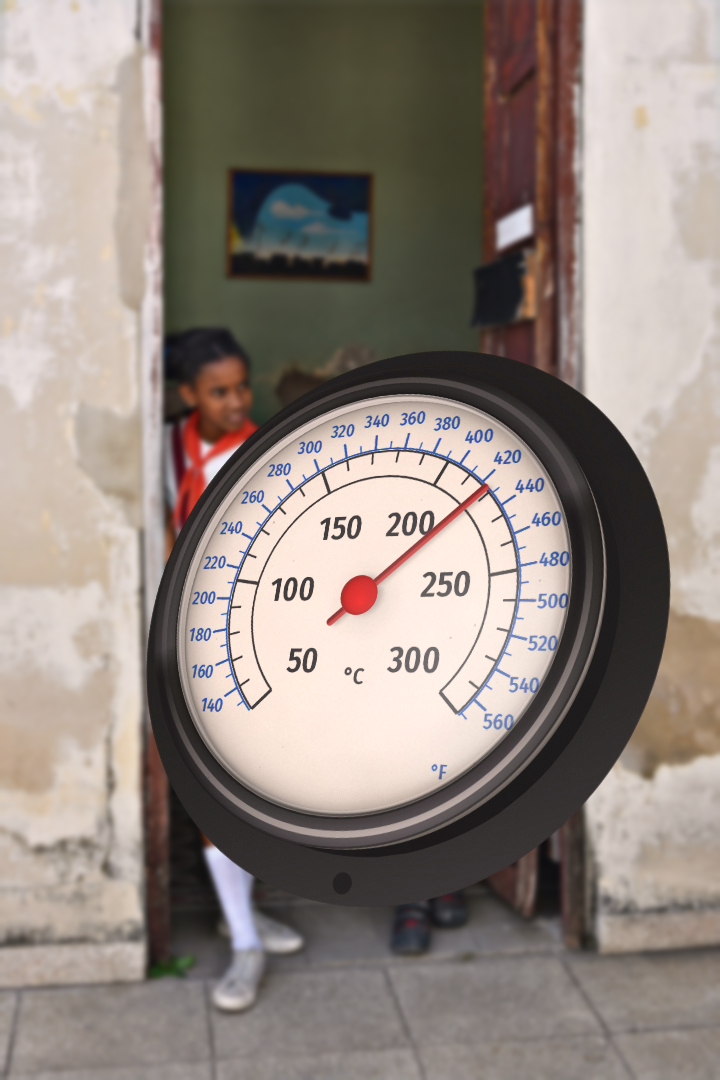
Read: value=220 unit=°C
